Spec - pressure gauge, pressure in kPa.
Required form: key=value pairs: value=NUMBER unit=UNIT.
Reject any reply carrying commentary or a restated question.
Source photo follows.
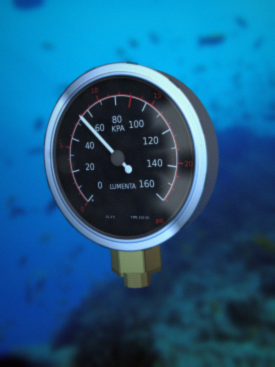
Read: value=55 unit=kPa
